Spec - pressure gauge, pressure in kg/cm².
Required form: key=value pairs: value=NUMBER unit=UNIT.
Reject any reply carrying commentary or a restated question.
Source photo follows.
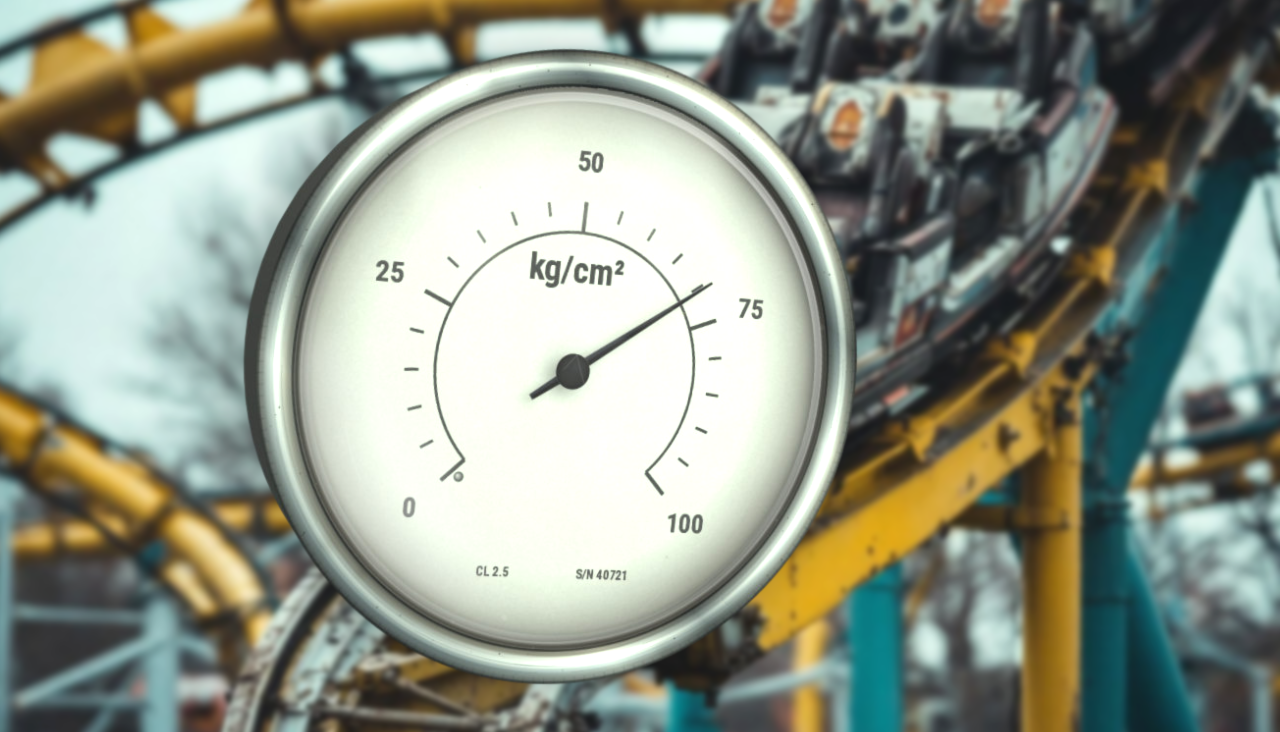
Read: value=70 unit=kg/cm²
